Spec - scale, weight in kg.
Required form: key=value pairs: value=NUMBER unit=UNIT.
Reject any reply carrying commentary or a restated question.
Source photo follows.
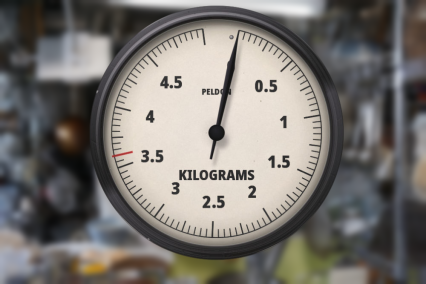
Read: value=0 unit=kg
